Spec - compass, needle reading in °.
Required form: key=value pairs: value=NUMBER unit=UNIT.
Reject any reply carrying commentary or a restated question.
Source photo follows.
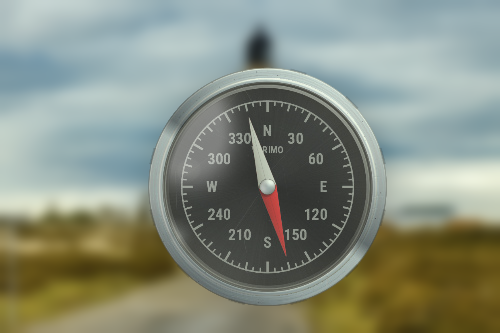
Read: value=165 unit=°
